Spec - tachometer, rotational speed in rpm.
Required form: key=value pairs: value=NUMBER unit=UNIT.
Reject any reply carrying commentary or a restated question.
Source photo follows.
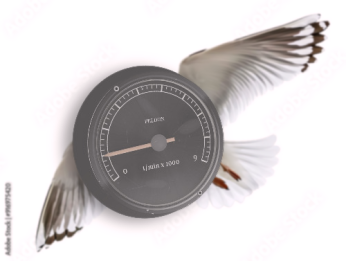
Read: value=1000 unit=rpm
